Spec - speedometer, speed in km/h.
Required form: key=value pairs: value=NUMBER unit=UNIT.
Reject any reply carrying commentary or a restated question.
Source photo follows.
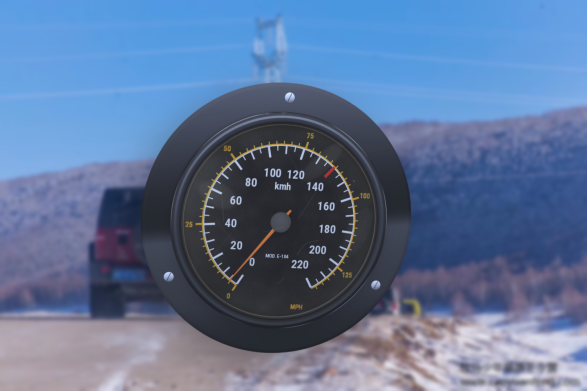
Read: value=5 unit=km/h
